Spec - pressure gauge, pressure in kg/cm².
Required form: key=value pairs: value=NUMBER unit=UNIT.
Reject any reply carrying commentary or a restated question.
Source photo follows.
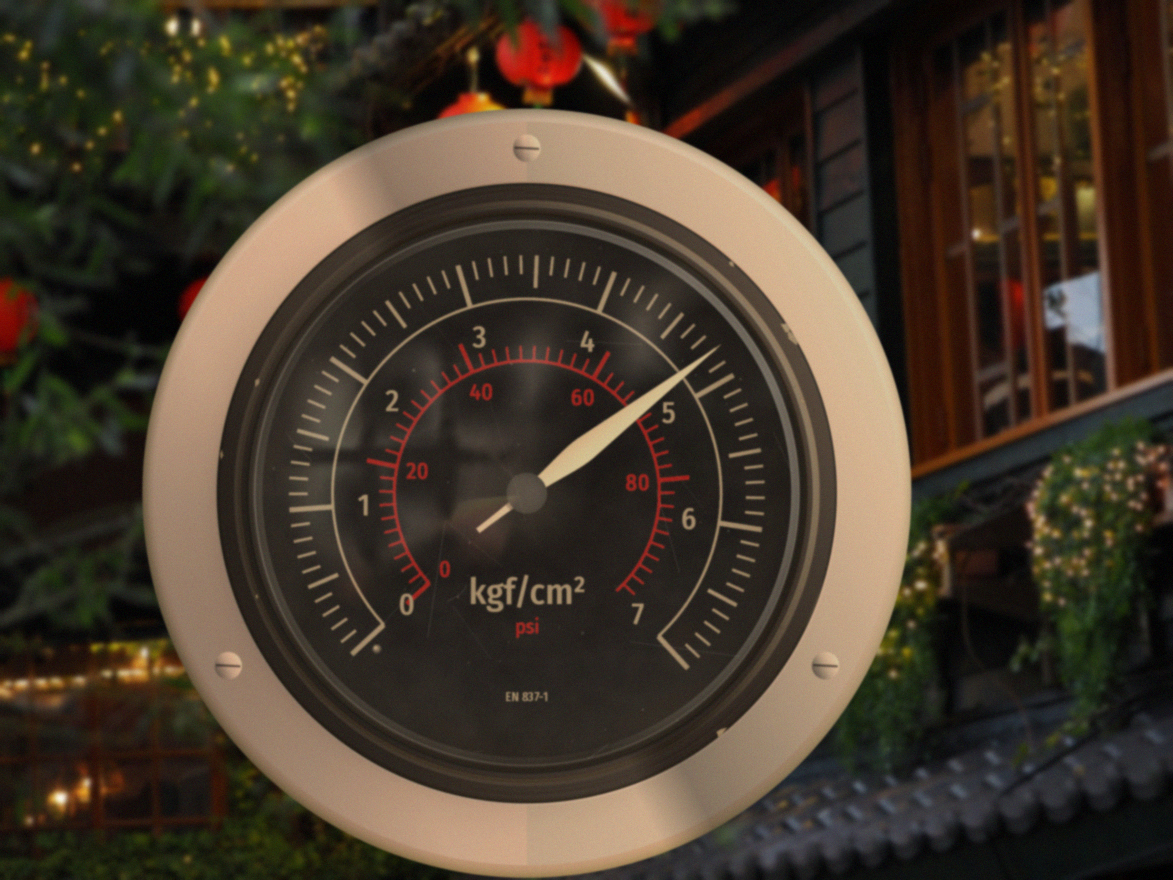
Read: value=4.8 unit=kg/cm²
